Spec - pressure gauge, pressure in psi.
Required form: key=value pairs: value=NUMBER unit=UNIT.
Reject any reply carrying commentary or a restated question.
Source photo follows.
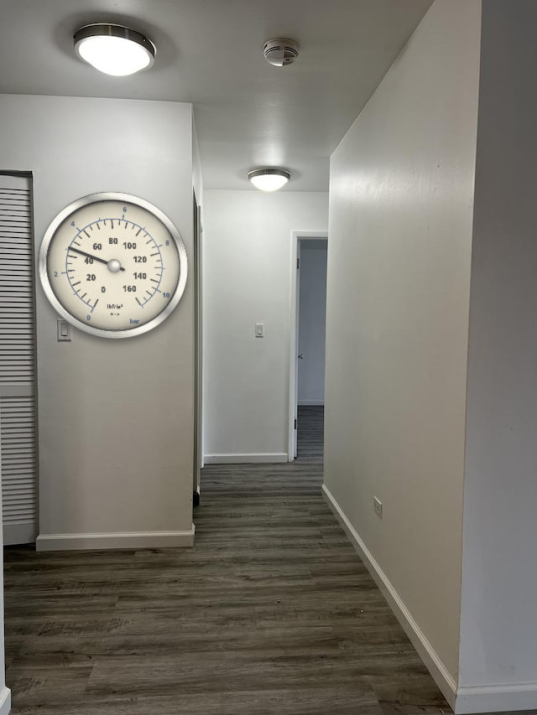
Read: value=45 unit=psi
